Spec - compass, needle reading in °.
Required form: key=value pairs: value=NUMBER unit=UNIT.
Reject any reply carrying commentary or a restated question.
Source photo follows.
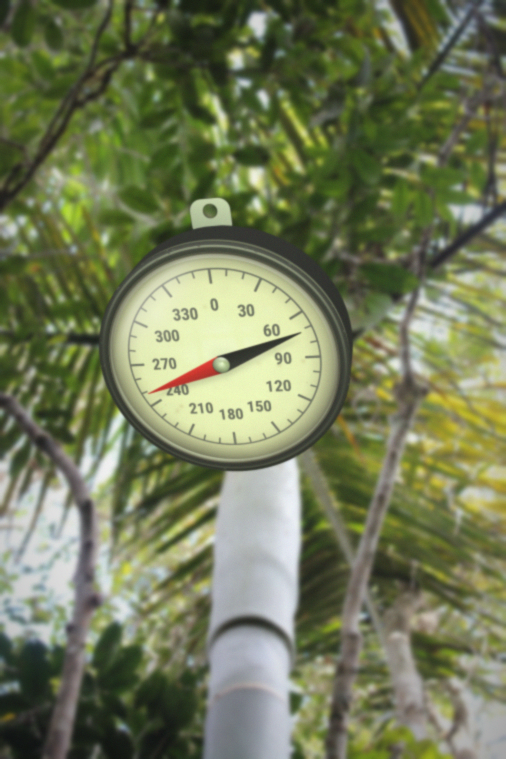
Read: value=250 unit=°
